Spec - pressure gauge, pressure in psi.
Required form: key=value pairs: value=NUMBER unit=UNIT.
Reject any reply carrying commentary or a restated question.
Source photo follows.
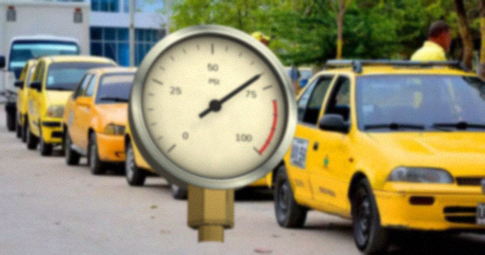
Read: value=70 unit=psi
